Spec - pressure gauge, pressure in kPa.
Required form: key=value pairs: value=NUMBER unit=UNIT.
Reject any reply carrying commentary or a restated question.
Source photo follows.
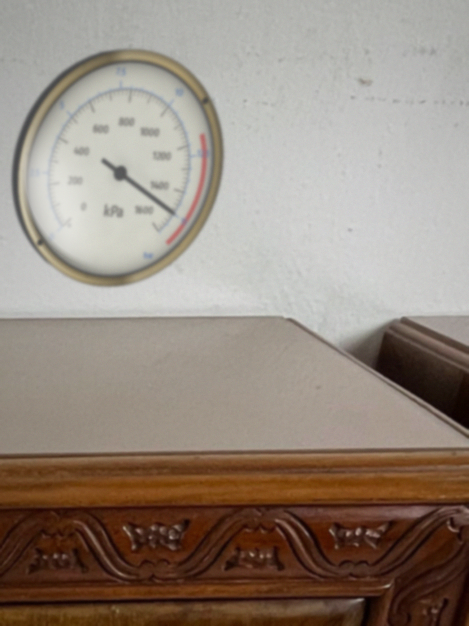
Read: value=1500 unit=kPa
